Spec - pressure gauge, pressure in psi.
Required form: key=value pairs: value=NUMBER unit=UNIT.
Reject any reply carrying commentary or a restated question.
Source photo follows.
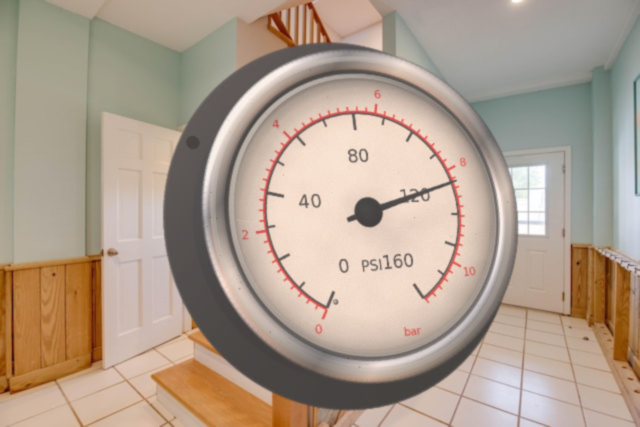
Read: value=120 unit=psi
